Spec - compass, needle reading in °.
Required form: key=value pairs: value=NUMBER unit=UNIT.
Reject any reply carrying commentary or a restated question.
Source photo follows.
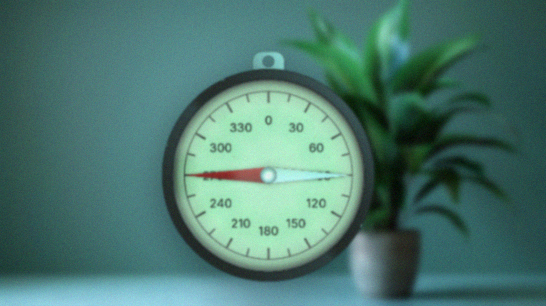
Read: value=270 unit=°
